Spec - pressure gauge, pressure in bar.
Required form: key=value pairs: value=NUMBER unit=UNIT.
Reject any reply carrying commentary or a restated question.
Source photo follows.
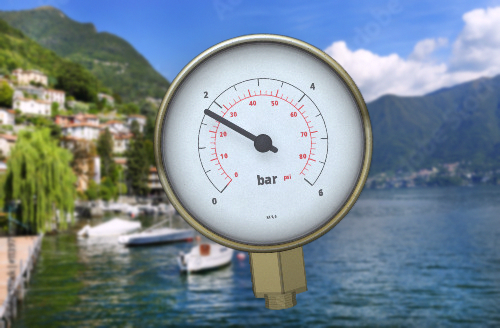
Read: value=1.75 unit=bar
